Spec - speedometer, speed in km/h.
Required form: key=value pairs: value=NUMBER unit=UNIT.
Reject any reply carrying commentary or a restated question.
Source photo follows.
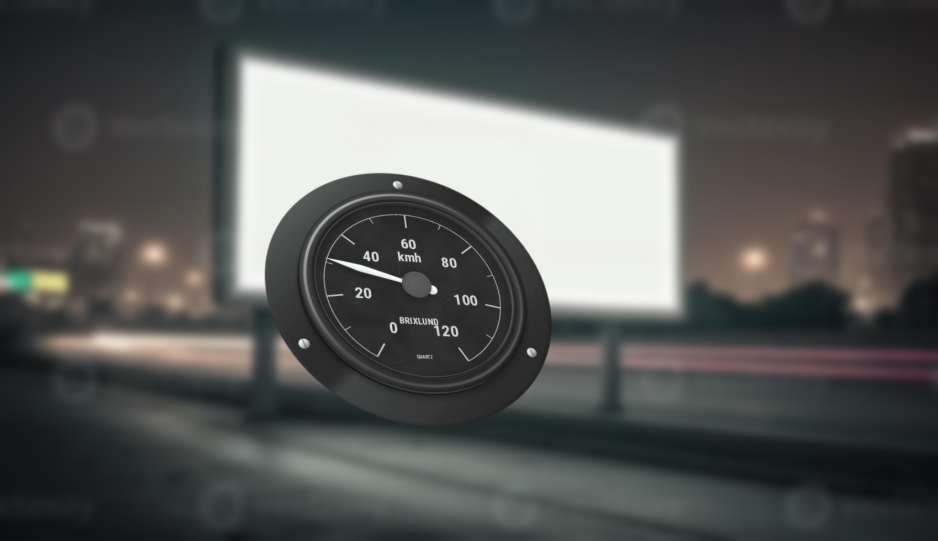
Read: value=30 unit=km/h
